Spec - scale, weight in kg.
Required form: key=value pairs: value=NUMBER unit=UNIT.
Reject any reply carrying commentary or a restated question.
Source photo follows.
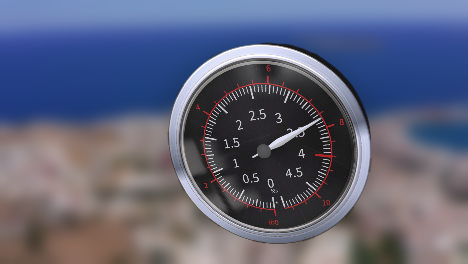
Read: value=3.5 unit=kg
